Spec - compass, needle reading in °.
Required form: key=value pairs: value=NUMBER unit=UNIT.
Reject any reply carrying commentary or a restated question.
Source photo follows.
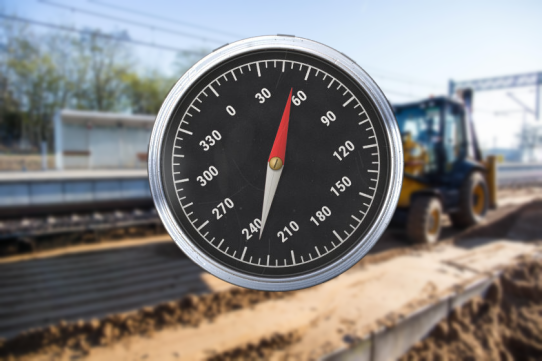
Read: value=52.5 unit=°
